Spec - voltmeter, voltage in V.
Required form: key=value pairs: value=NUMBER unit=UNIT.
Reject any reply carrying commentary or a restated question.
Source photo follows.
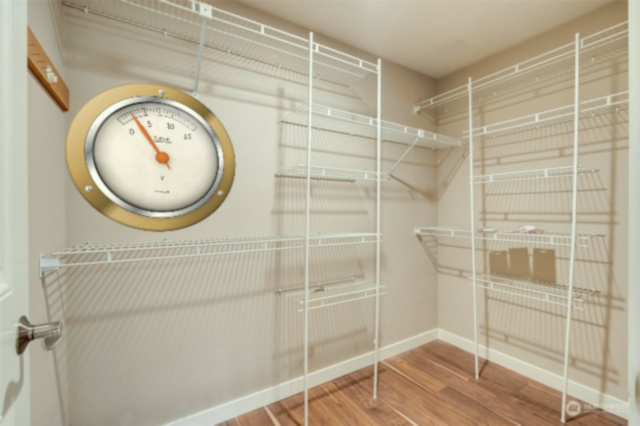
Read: value=2.5 unit=V
